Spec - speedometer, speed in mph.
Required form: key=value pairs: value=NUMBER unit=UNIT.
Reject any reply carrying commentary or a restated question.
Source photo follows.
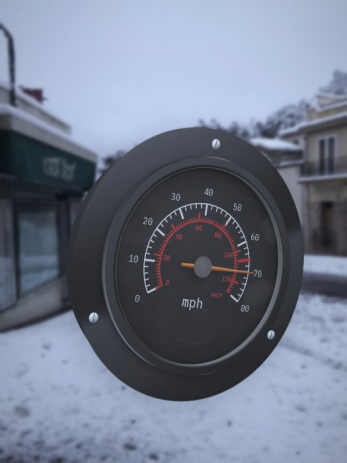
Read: value=70 unit=mph
